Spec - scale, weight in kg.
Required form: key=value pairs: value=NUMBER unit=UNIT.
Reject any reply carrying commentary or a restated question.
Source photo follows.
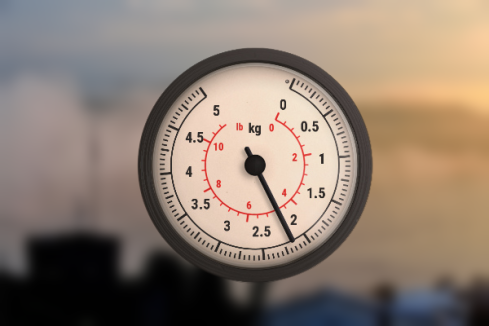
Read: value=2.15 unit=kg
